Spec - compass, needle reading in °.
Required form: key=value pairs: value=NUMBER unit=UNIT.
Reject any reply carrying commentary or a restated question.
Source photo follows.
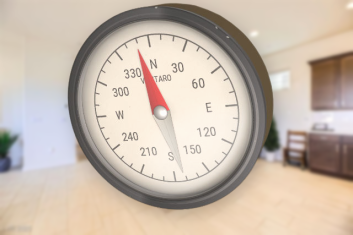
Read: value=350 unit=°
